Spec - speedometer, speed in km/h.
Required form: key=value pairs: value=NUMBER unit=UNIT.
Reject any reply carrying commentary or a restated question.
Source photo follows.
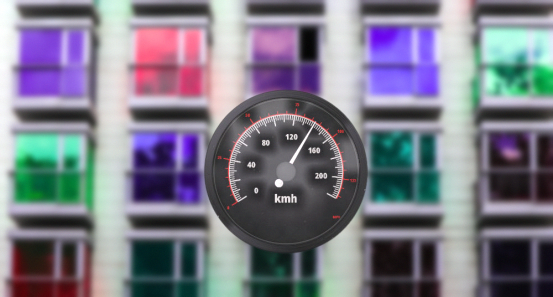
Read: value=140 unit=km/h
